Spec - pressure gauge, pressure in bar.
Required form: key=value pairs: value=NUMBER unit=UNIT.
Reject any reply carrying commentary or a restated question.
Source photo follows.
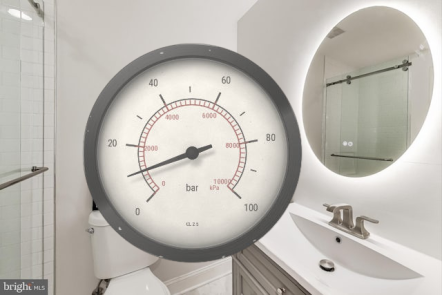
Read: value=10 unit=bar
